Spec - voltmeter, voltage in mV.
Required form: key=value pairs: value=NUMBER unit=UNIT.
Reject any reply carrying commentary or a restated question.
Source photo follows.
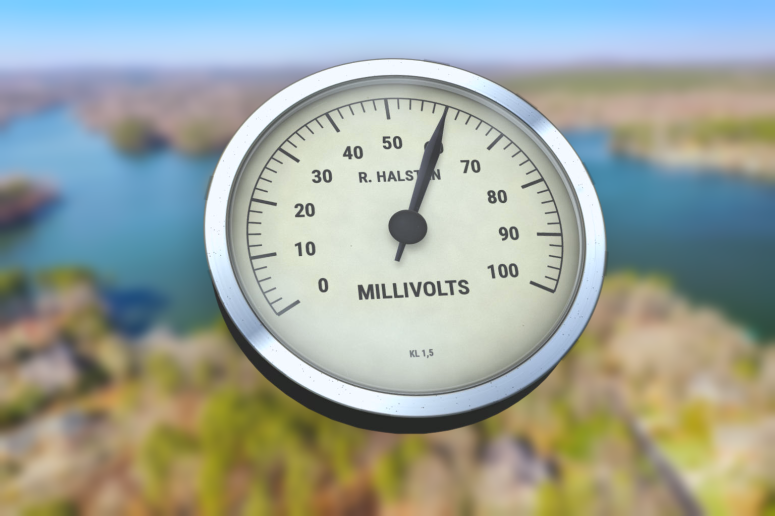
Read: value=60 unit=mV
